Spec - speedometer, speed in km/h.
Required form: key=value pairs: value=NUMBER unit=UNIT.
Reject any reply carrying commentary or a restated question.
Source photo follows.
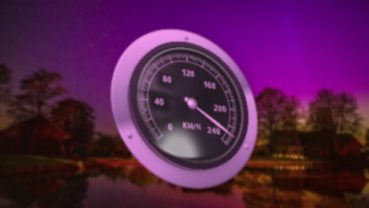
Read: value=230 unit=km/h
